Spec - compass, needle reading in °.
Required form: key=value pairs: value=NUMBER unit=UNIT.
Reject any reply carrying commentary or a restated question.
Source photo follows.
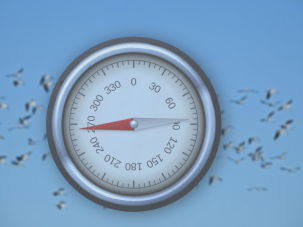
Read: value=265 unit=°
